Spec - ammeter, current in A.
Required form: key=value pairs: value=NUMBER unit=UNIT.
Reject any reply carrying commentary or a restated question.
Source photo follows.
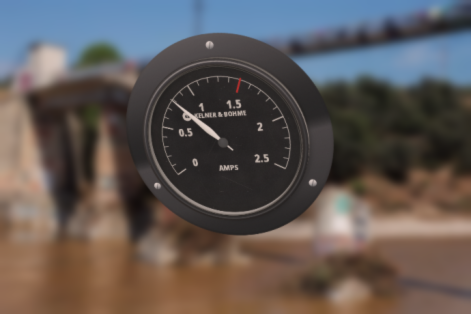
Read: value=0.8 unit=A
